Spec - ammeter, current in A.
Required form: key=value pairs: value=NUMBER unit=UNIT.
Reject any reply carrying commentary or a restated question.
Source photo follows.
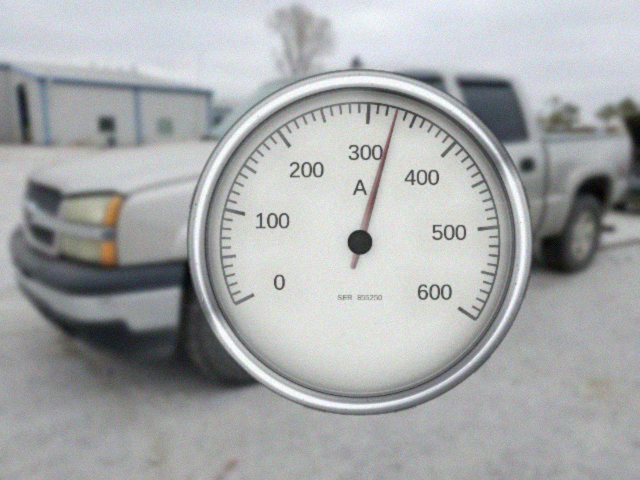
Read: value=330 unit=A
